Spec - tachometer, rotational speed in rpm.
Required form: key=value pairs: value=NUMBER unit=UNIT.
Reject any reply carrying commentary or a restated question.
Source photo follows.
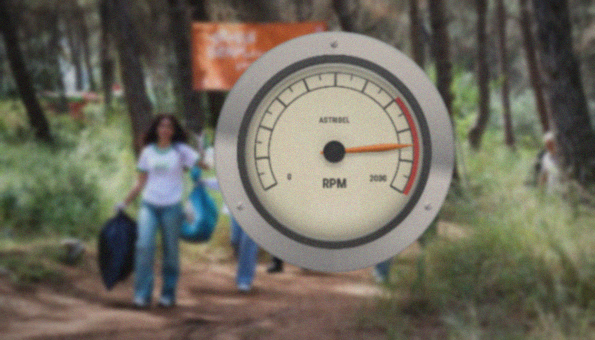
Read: value=1700 unit=rpm
